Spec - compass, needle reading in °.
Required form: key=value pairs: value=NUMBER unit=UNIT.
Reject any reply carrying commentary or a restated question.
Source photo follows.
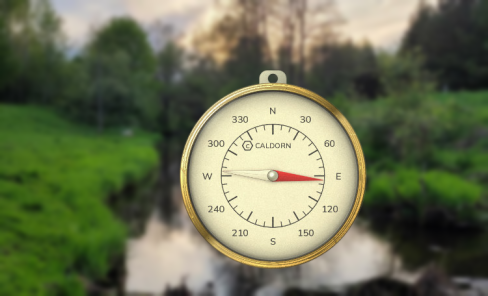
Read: value=95 unit=°
